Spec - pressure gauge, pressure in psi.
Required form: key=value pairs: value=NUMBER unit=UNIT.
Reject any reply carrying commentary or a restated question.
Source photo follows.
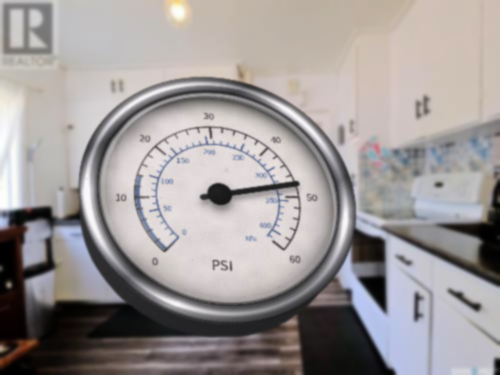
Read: value=48 unit=psi
